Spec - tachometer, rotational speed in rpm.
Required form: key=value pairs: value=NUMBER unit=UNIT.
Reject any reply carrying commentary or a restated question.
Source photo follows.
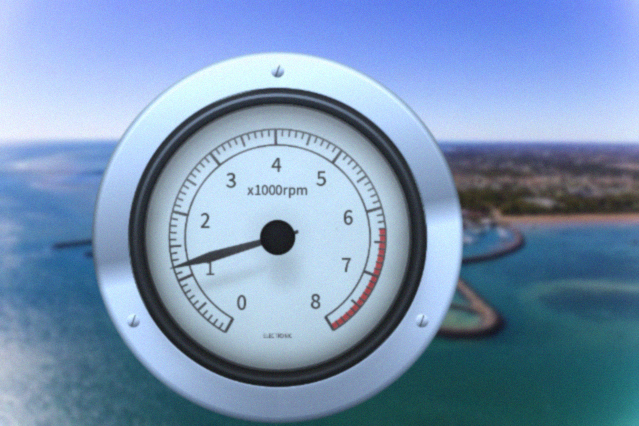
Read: value=1200 unit=rpm
